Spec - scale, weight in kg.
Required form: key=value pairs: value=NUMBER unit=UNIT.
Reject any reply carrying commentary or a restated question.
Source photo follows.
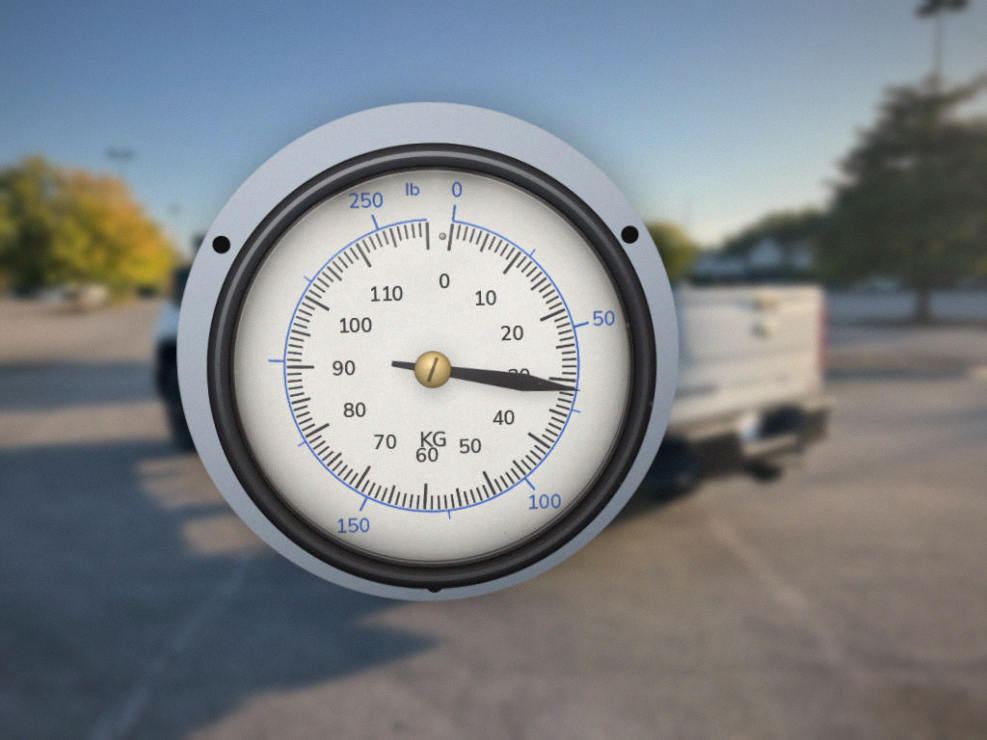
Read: value=31 unit=kg
